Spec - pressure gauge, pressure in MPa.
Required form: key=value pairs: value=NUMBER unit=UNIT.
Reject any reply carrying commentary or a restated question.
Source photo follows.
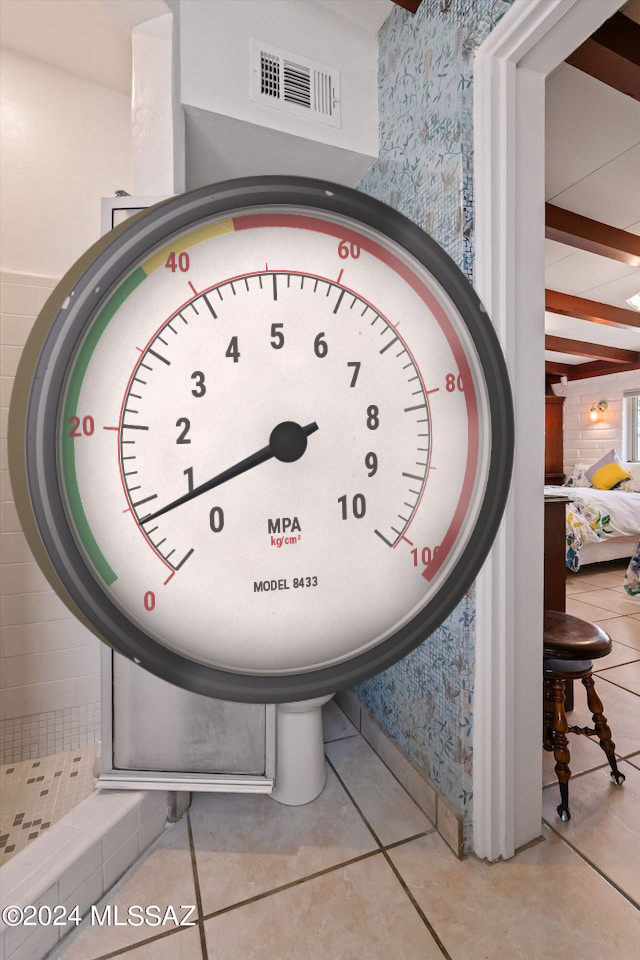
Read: value=0.8 unit=MPa
